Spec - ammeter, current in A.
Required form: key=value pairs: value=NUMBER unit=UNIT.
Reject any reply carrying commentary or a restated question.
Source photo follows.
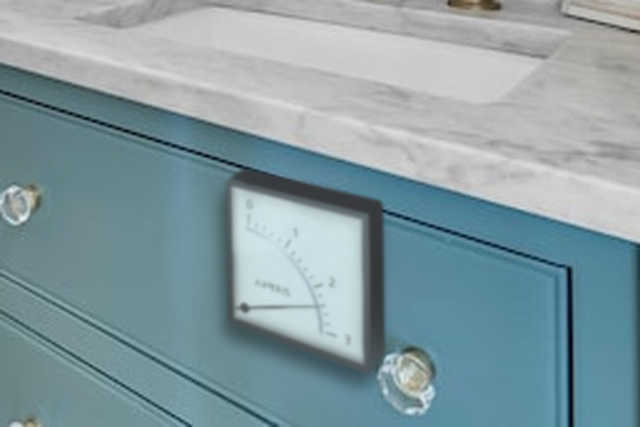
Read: value=2.4 unit=A
